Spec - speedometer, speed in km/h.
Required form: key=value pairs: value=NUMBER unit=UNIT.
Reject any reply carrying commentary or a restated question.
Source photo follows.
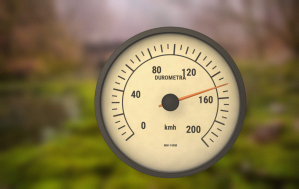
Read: value=150 unit=km/h
